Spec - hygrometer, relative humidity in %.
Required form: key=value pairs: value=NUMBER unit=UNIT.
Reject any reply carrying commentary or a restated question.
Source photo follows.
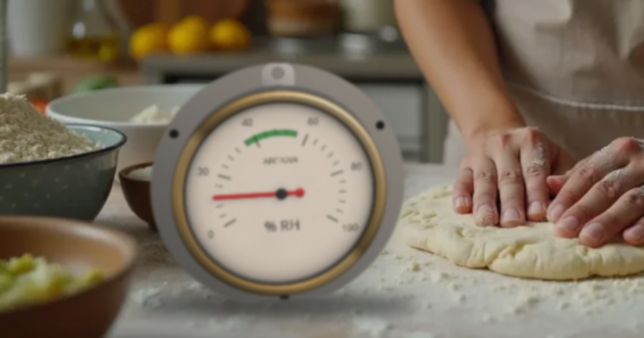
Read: value=12 unit=%
